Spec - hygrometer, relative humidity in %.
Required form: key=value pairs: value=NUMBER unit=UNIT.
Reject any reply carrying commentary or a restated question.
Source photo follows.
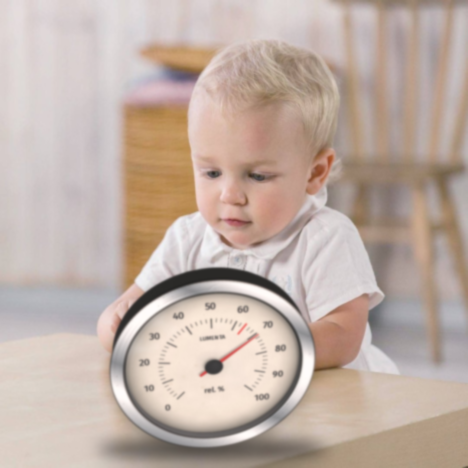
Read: value=70 unit=%
